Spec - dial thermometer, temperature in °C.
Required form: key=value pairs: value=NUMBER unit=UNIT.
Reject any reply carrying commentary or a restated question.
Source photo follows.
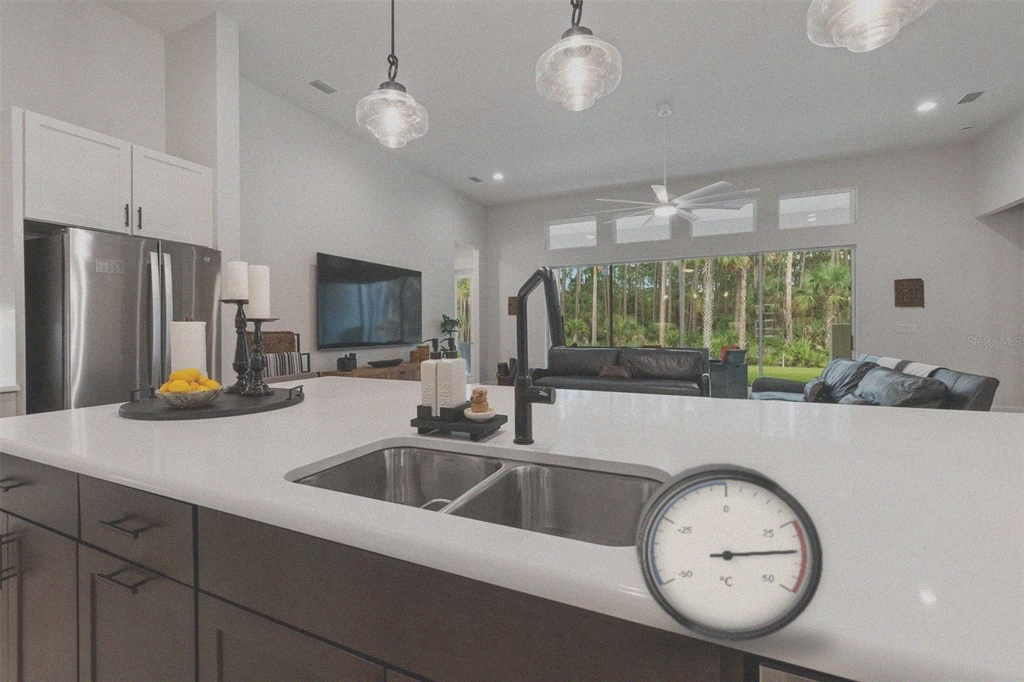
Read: value=35 unit=°C
